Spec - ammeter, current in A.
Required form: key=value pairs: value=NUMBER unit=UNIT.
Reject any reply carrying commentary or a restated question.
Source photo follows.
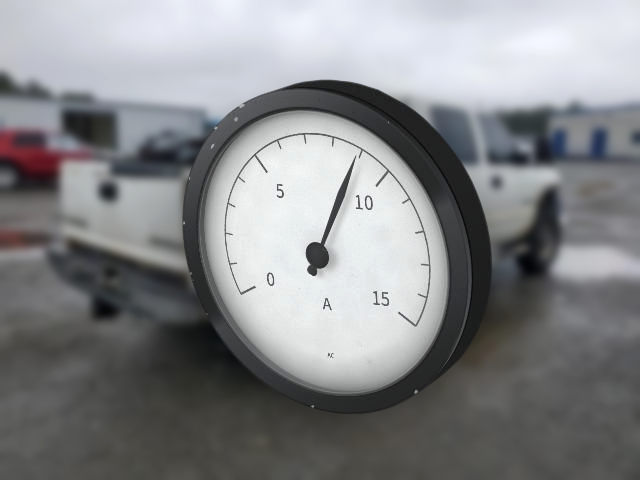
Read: value=9 unit=A
